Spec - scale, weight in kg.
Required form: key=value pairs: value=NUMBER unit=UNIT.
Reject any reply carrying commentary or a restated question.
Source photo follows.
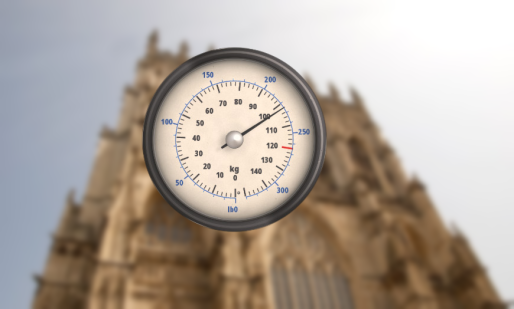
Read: value=102 unit=kg
